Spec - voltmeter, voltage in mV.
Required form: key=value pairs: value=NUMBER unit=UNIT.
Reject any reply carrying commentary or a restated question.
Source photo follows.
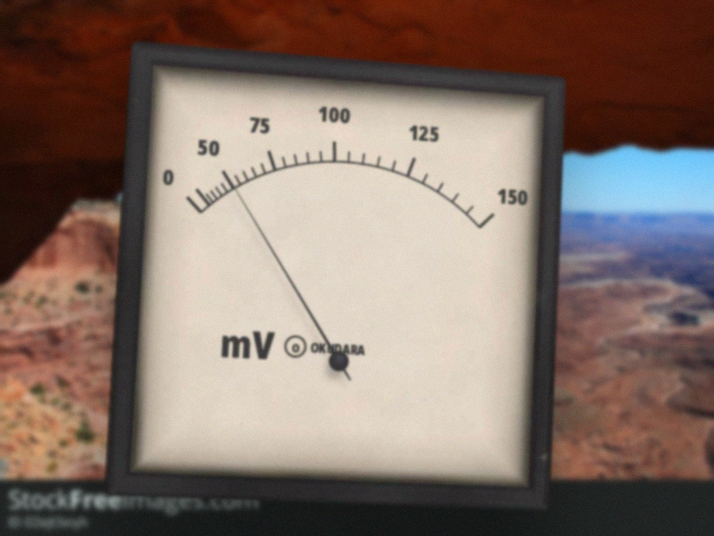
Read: value=50 unit=mV
